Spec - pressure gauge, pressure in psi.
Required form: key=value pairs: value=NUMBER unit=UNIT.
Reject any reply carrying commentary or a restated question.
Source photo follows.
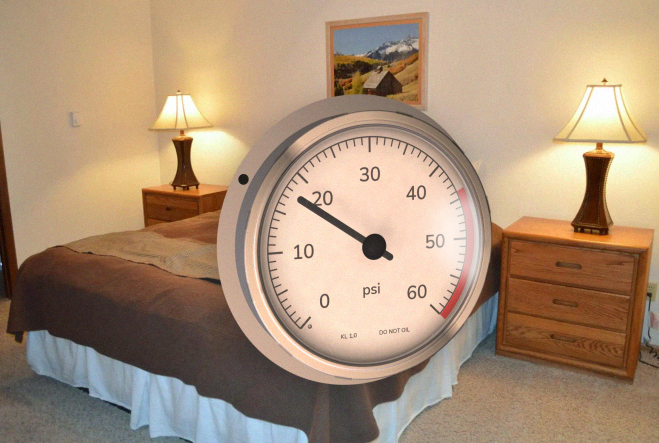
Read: value=17.5 unit=psi
